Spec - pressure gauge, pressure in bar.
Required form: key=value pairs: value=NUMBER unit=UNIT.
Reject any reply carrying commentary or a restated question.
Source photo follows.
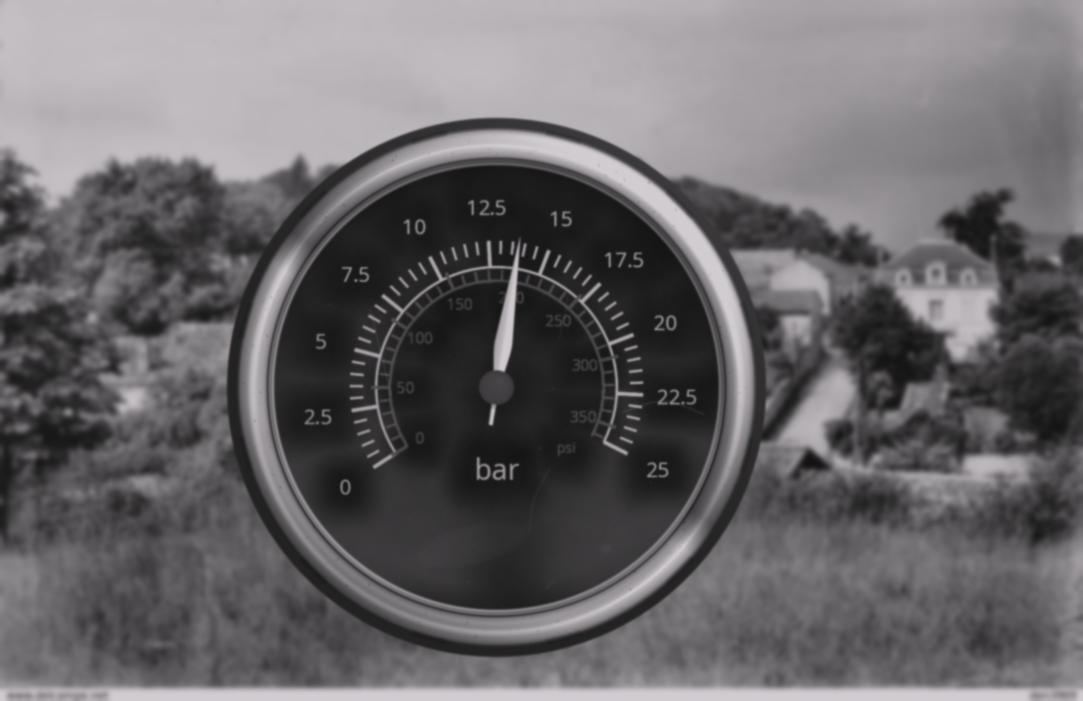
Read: value=13.75 unit=bar
